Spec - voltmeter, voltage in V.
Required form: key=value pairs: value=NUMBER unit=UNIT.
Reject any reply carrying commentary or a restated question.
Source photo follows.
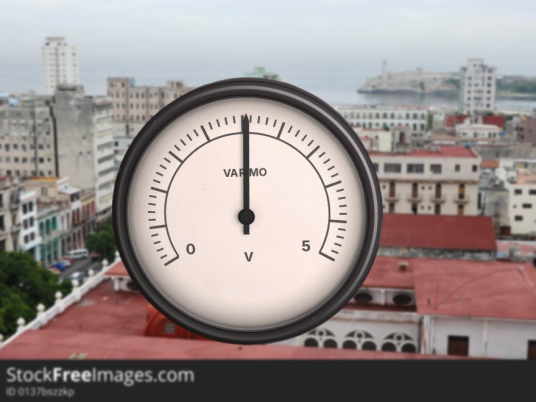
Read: value=2.55 unit=V
